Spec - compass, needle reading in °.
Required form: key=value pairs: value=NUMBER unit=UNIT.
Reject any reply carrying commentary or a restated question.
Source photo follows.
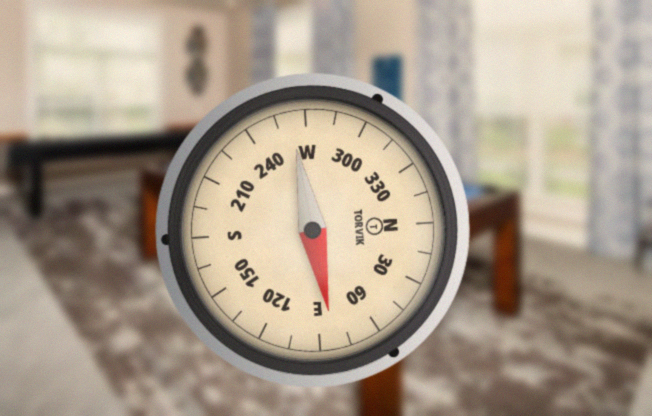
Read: value=82.5 unit=°
